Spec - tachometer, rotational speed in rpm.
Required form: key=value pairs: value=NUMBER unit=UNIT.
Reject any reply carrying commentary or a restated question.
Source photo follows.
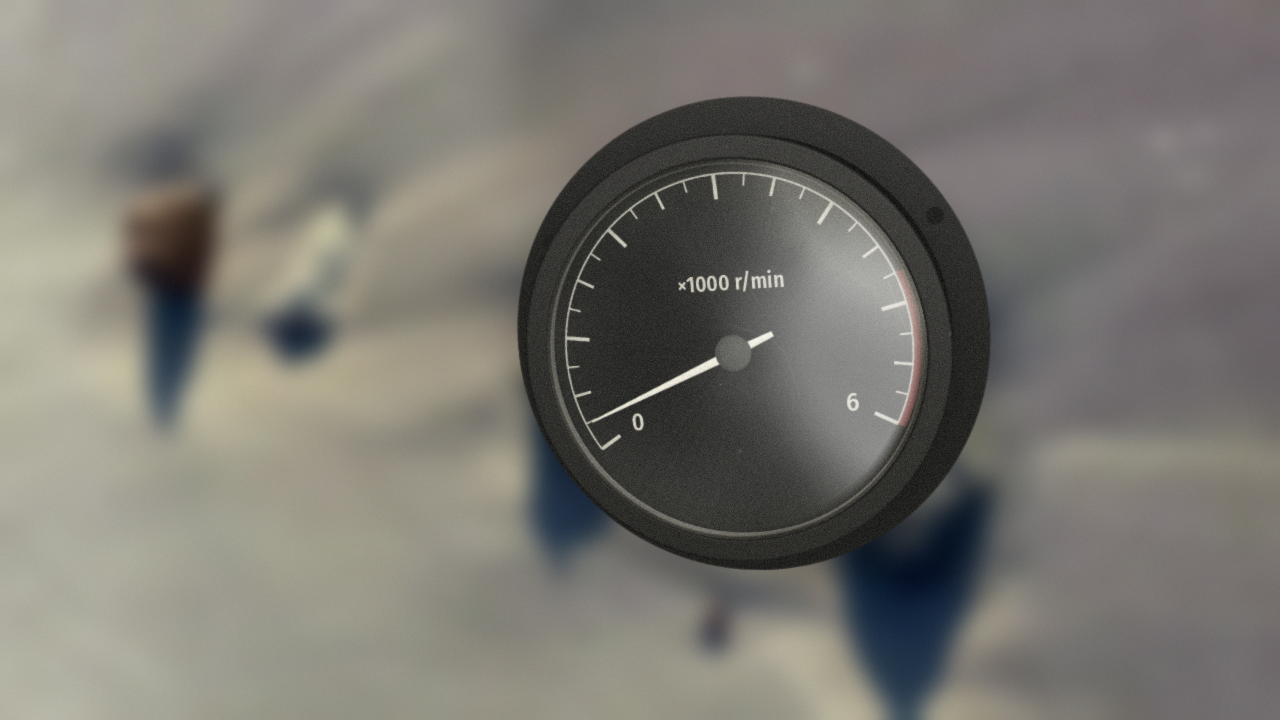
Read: value=250 unit=rpm
